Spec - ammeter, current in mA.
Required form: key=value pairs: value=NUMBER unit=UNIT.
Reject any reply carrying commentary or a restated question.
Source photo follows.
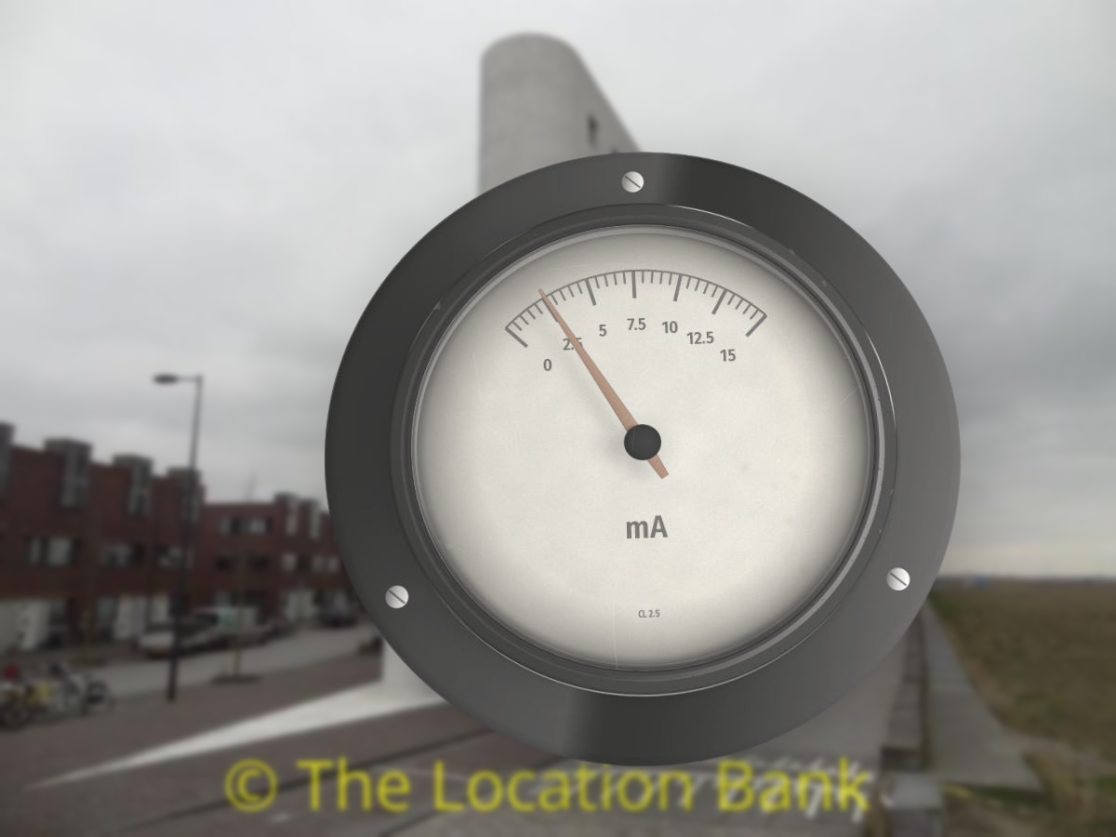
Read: value=2.5 unit=mA
